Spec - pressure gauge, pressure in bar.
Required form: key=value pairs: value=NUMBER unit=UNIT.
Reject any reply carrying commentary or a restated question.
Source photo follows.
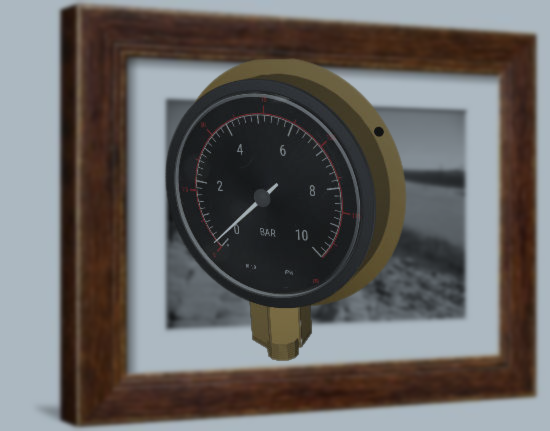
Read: value=0.2 unit=bar
